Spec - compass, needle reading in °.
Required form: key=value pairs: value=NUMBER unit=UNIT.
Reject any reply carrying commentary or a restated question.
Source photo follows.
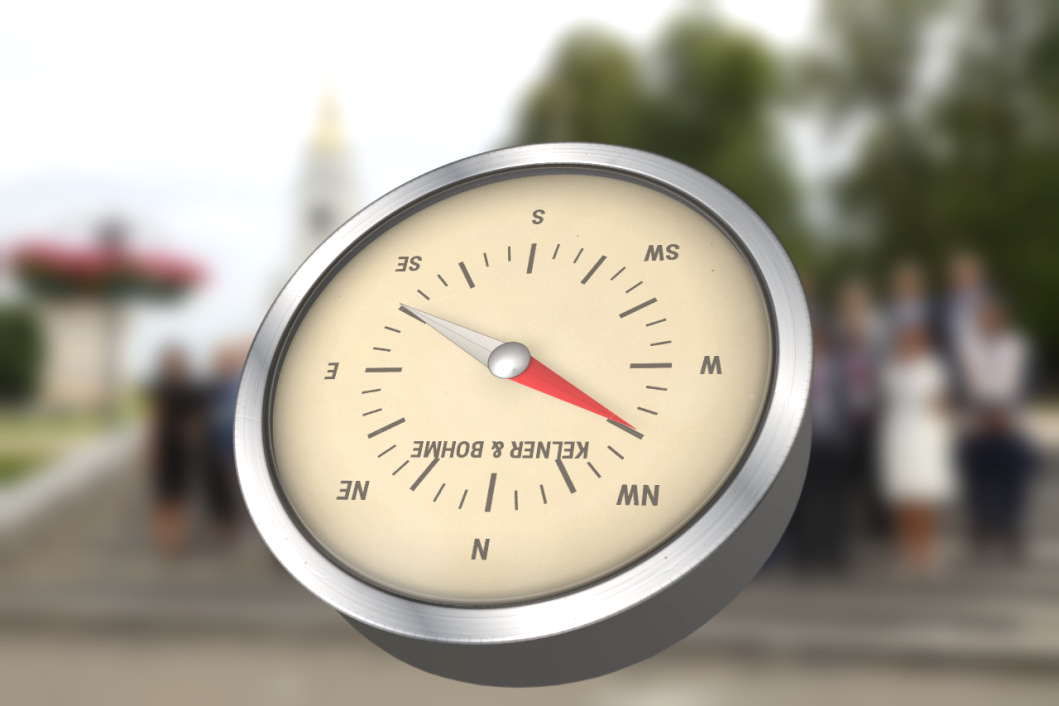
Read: value=300 unit=°
